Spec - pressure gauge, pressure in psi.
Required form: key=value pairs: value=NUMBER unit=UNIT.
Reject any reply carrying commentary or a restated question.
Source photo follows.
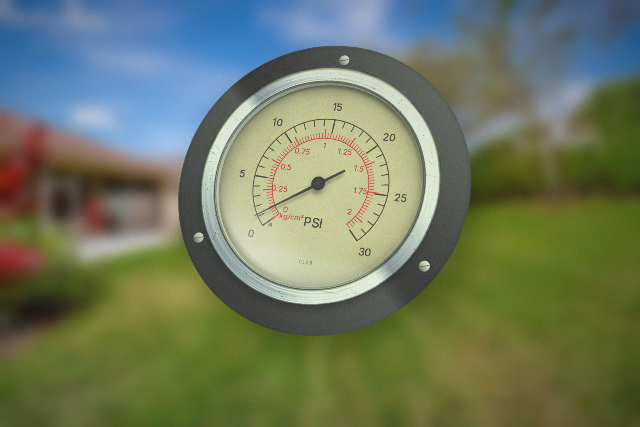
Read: value=1 unit=psi
